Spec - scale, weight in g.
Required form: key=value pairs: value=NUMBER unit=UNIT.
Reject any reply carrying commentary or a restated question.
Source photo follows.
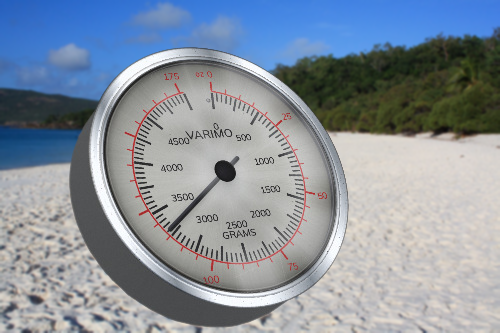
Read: value=3300 unit=g
